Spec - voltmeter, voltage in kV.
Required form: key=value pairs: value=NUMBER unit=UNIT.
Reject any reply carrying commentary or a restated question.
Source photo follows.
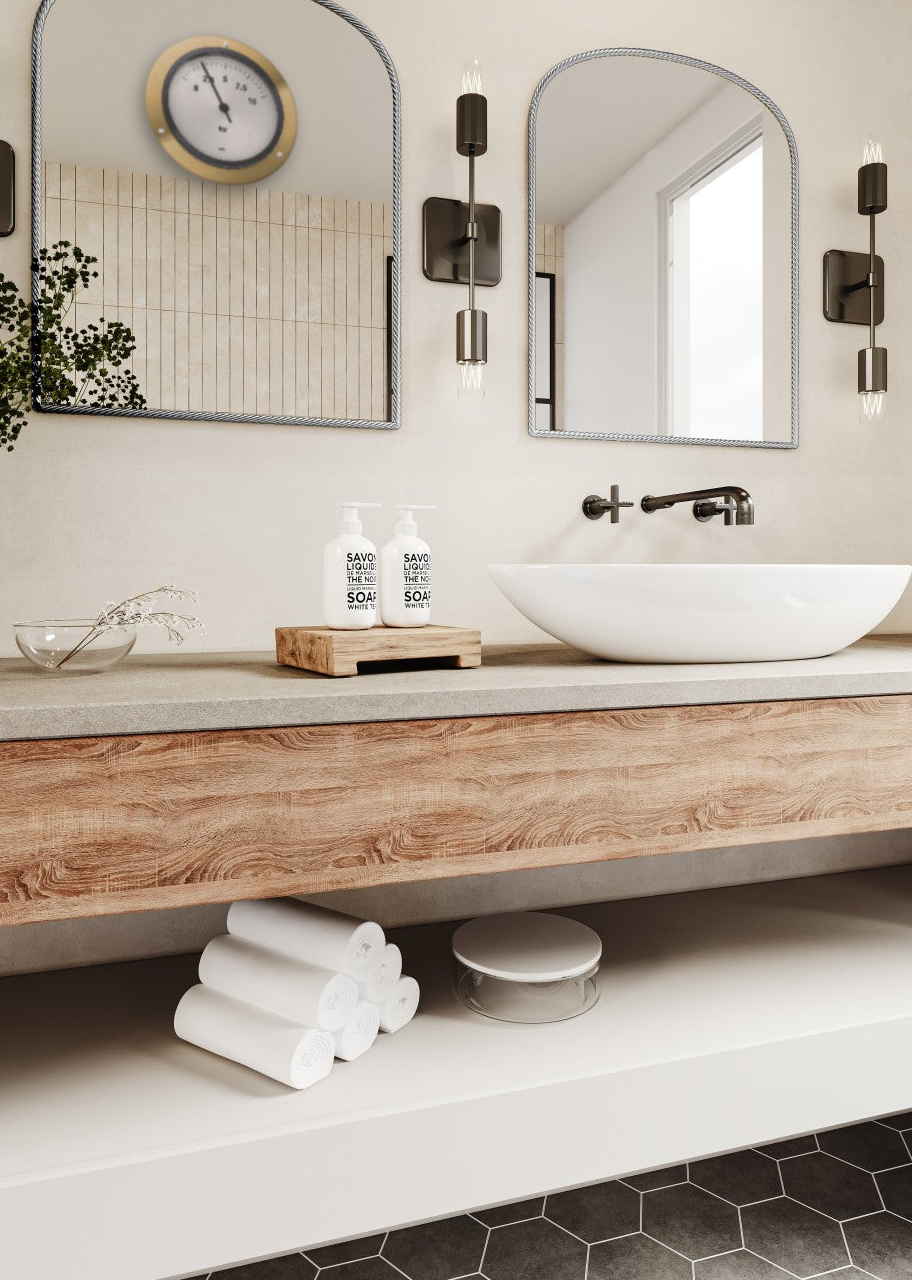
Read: value=2.5 unit=kV
